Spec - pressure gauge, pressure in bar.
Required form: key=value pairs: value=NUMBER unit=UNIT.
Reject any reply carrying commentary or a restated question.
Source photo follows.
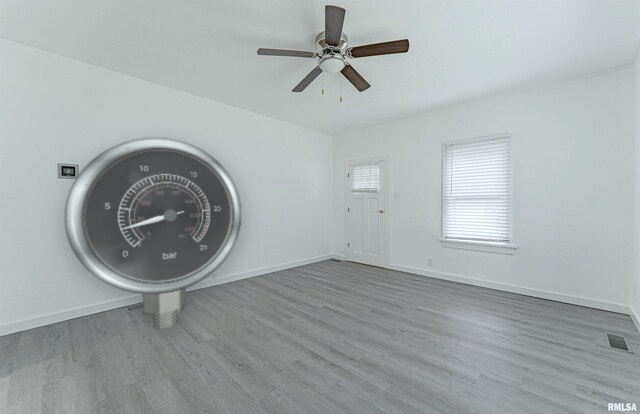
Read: value=2.5 unit=bar
